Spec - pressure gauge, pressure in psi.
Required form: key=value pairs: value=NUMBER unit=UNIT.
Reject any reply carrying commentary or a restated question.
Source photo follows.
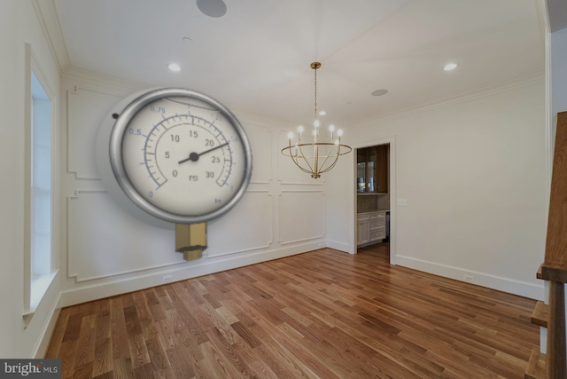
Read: value=22 unit=psi
